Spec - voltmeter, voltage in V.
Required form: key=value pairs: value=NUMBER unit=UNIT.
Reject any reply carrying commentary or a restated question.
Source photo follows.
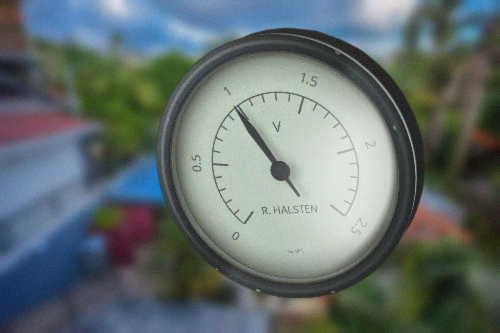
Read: value=1 unit=V
